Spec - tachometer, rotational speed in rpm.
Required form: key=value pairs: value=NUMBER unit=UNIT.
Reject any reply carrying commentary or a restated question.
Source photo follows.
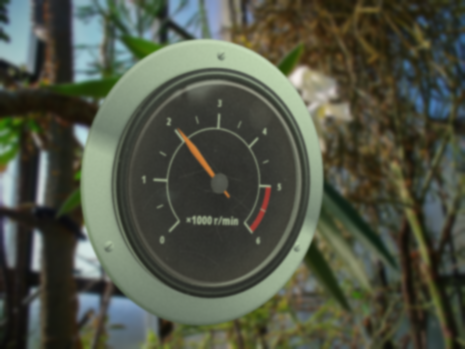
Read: value=2000 unit=rpm
